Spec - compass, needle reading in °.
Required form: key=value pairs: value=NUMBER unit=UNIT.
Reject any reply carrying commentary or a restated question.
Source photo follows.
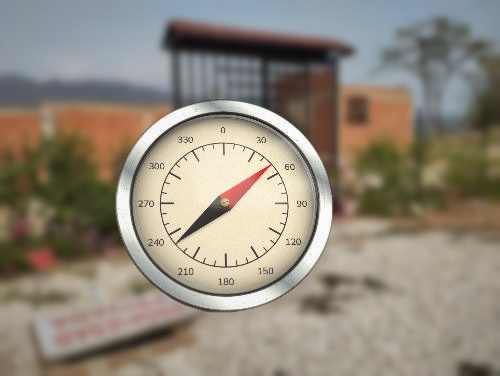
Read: value=50 unit=°
